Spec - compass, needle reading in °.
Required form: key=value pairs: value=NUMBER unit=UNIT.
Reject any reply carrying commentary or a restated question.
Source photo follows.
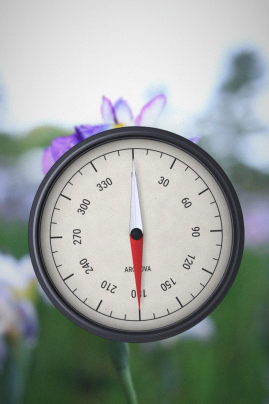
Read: value=180 unit=°
